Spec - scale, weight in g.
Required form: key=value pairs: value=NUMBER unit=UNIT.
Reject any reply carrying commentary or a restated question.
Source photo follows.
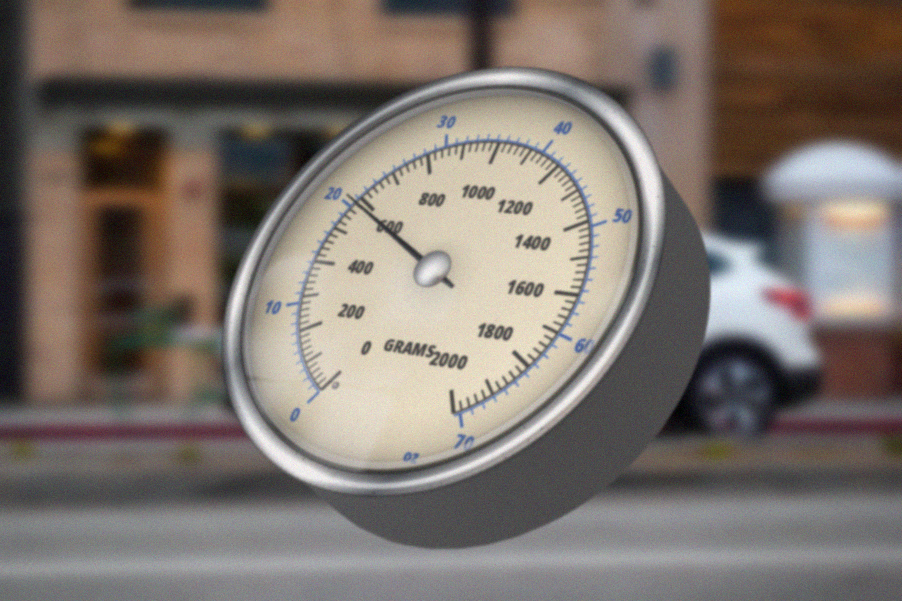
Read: value=580 unit=g
